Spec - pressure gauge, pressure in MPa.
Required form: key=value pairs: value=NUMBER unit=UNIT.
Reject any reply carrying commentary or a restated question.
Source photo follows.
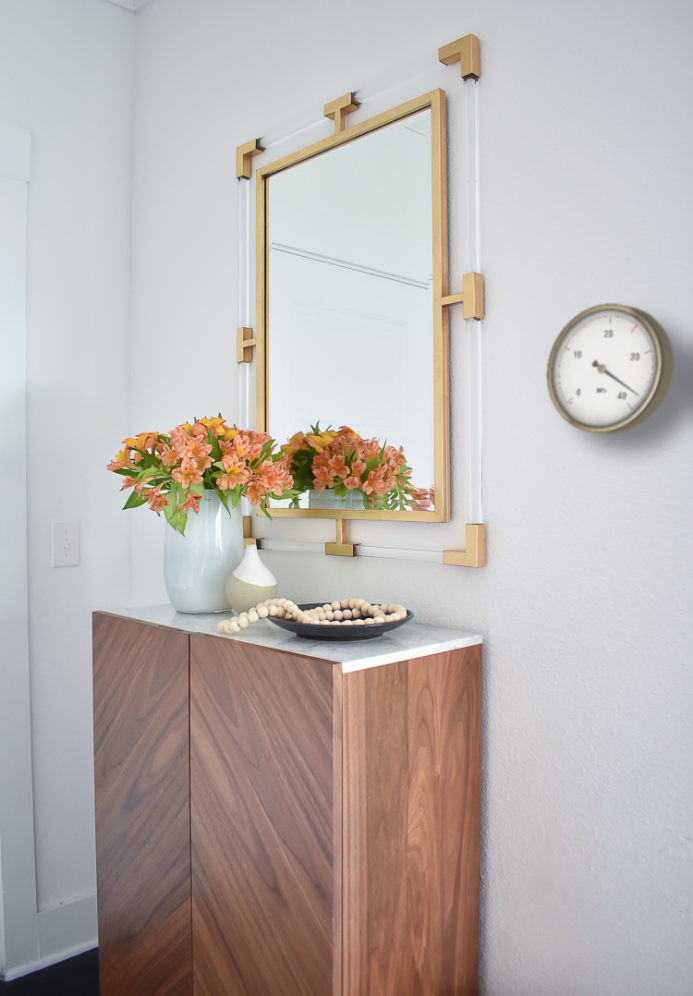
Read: value=37.5 unit=MPa
